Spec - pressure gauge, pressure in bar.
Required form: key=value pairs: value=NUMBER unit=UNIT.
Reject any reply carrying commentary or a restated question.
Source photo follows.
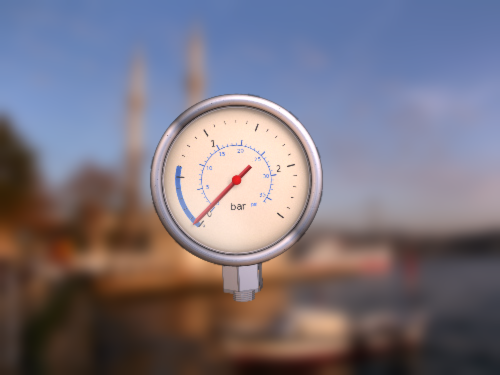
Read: value=0.05 unit=bar
